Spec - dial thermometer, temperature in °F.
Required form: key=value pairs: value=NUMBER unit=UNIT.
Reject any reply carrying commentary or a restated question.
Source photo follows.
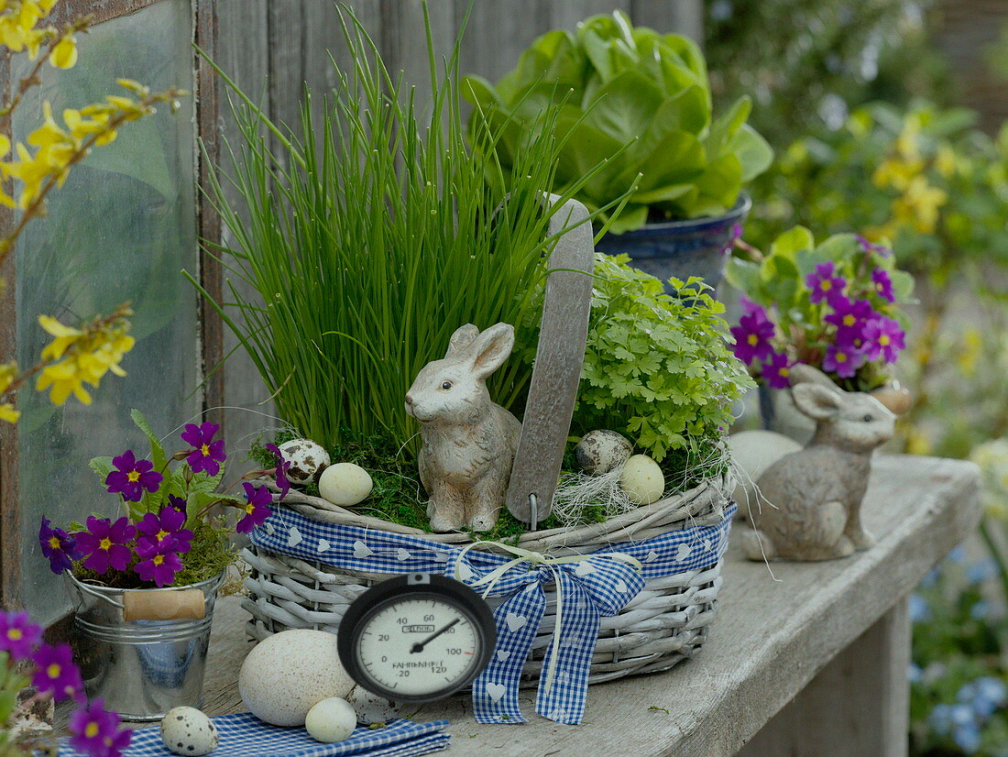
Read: value=76 unit=°F
